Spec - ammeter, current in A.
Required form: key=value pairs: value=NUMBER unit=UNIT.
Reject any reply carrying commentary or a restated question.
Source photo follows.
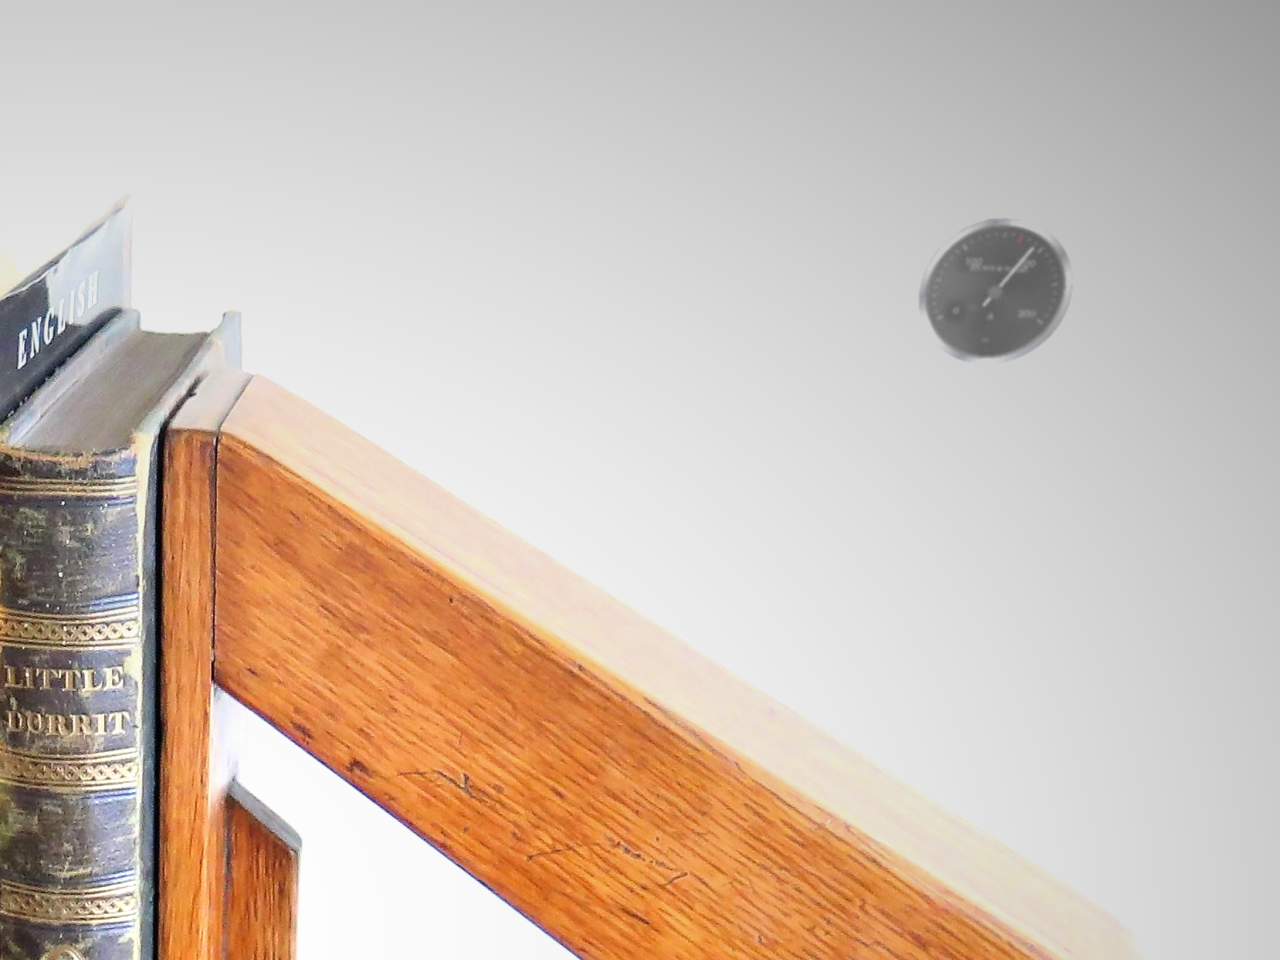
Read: value=190 unit=A
